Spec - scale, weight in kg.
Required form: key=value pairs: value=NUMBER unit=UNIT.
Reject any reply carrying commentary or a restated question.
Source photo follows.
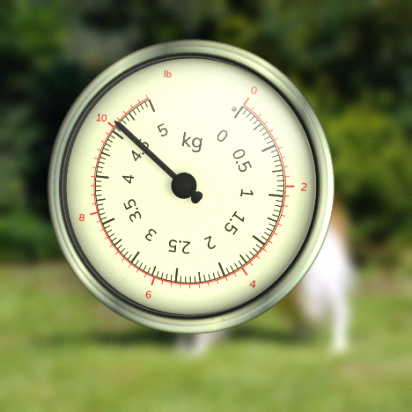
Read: value=4.6 unit=kg
